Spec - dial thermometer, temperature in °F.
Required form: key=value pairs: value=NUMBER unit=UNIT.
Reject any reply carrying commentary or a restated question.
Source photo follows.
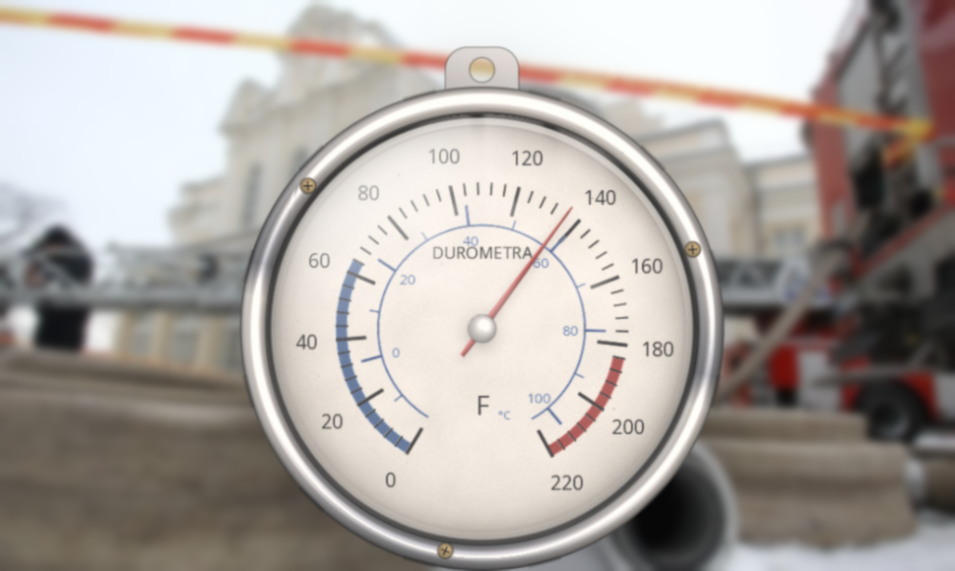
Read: value=136 unit=°F
